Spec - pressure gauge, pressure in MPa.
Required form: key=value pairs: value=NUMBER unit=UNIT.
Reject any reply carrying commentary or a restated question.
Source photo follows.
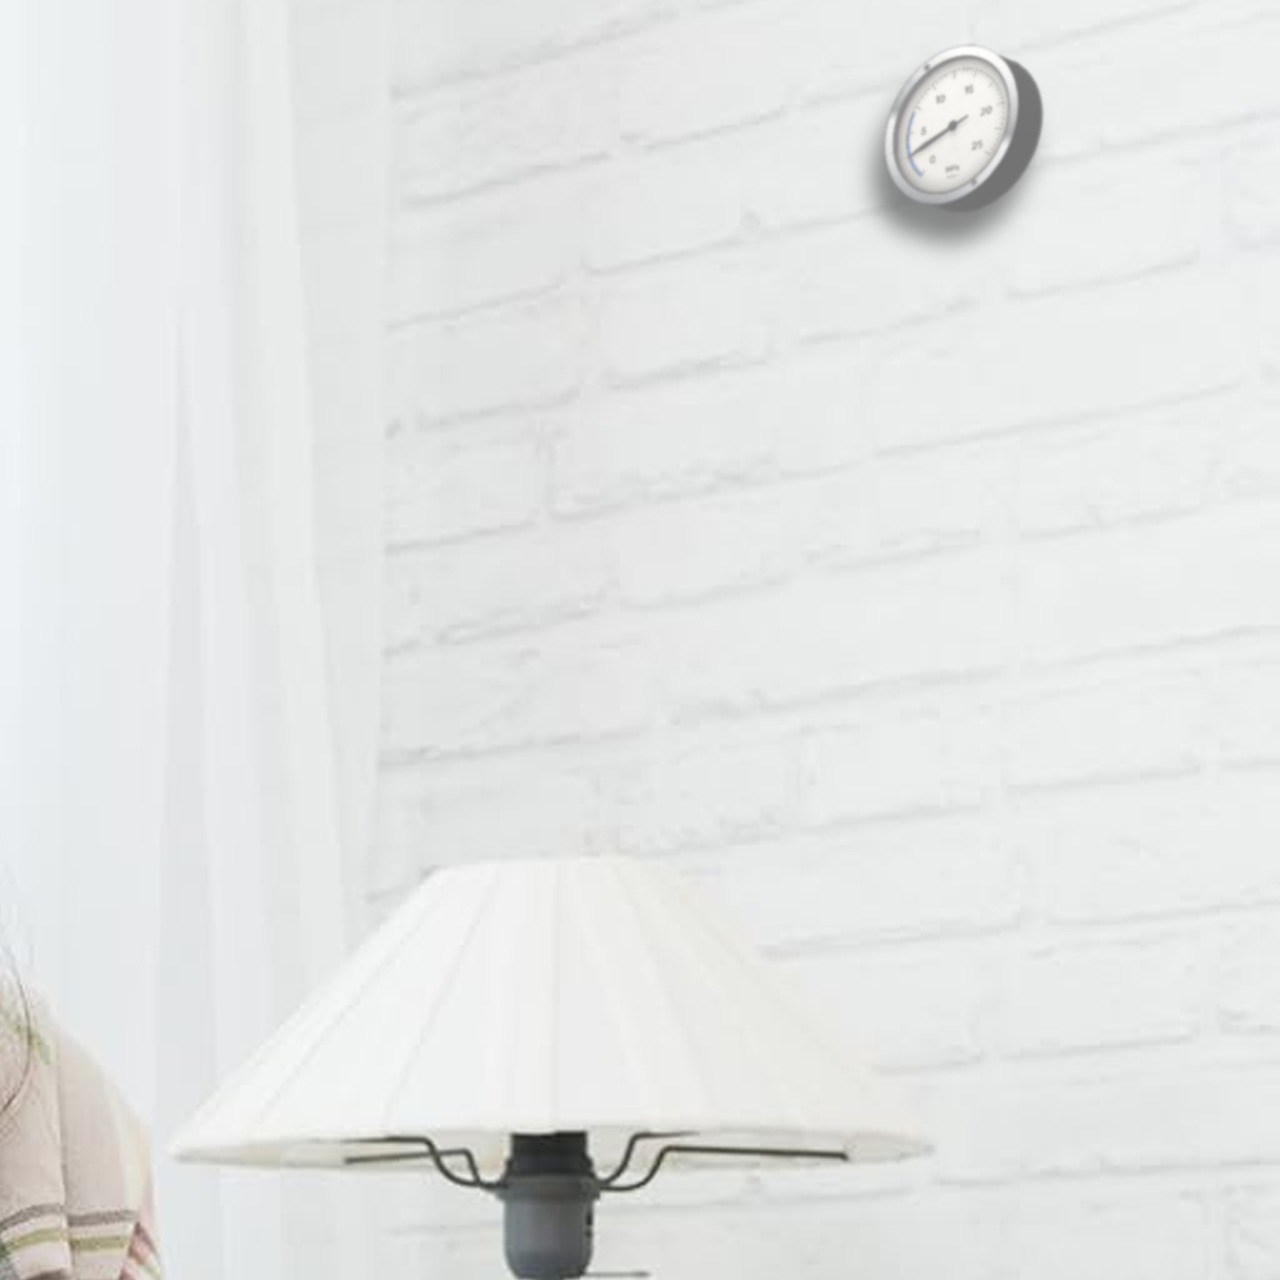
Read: value=2.5 unit=MPa
